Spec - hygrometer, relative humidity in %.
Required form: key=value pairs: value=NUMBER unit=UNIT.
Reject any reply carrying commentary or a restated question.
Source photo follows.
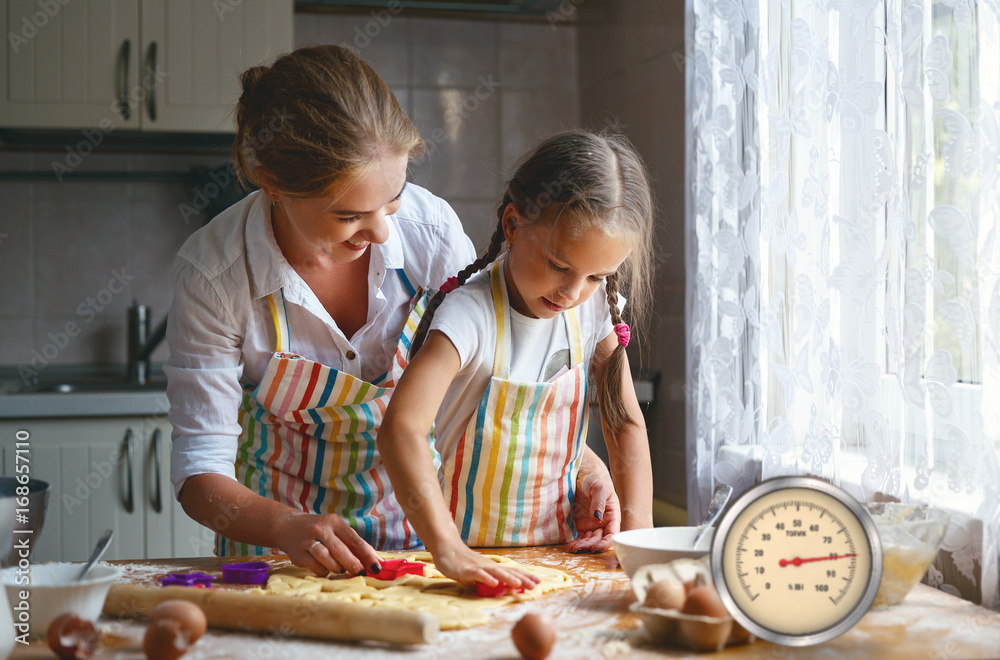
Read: value=80 unit=%
